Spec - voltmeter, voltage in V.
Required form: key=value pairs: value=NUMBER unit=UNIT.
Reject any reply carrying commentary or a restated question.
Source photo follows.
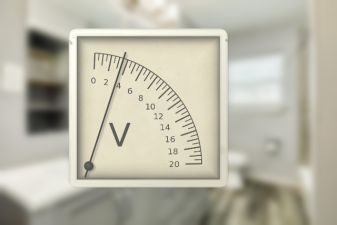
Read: value=3.5 unit=V
